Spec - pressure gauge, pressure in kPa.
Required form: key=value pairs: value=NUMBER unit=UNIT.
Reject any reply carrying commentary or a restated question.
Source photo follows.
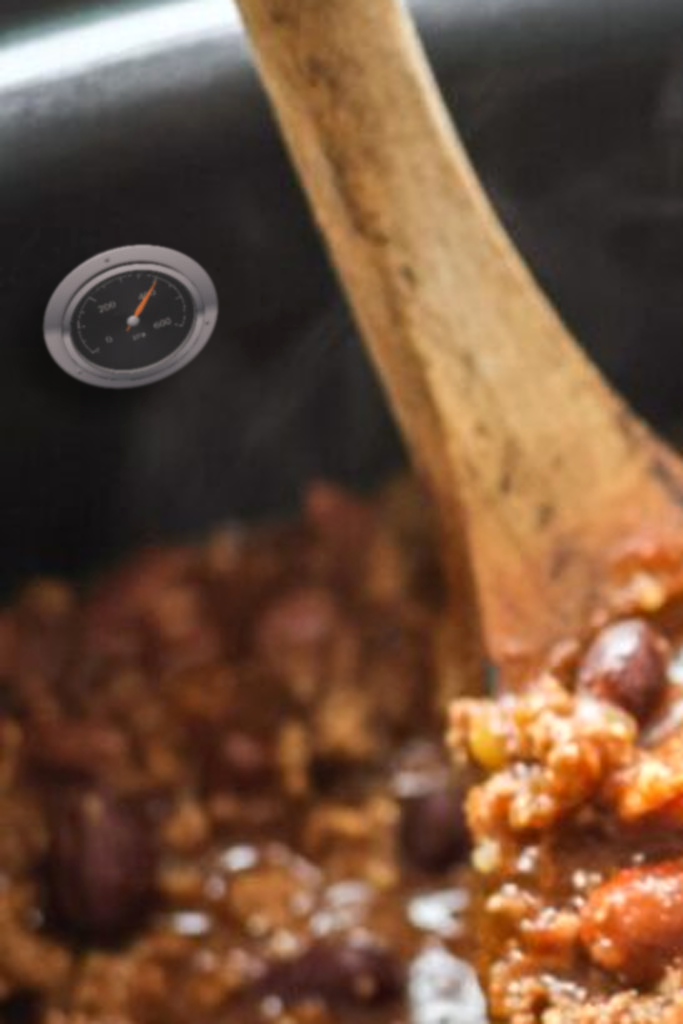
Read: value=400 unit=kPa
